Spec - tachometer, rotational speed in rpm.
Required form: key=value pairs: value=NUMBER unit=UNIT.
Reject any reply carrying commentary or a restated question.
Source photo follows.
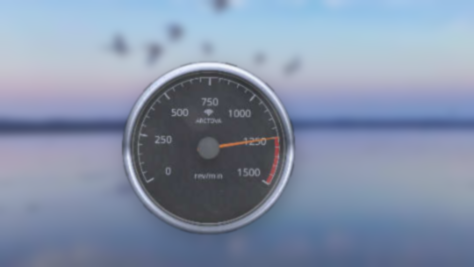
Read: value=1250 unit=rpm
